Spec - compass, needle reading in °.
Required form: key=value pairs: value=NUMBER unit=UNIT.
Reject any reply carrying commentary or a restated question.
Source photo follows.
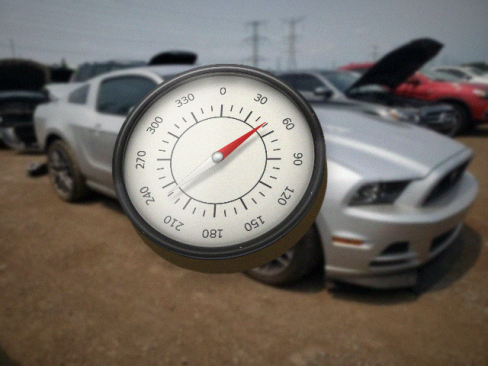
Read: value=50 unit=°
